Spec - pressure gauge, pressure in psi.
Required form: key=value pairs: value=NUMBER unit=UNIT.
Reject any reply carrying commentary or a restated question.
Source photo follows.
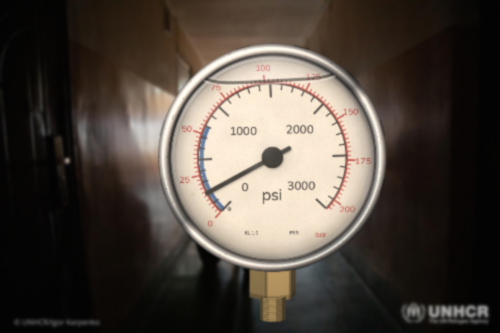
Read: value=200 unit=psi
